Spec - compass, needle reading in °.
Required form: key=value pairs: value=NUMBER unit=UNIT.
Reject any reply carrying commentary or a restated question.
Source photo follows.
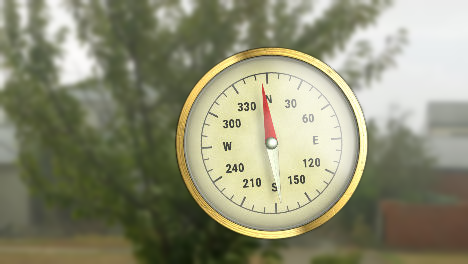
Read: value=355 unit=°
